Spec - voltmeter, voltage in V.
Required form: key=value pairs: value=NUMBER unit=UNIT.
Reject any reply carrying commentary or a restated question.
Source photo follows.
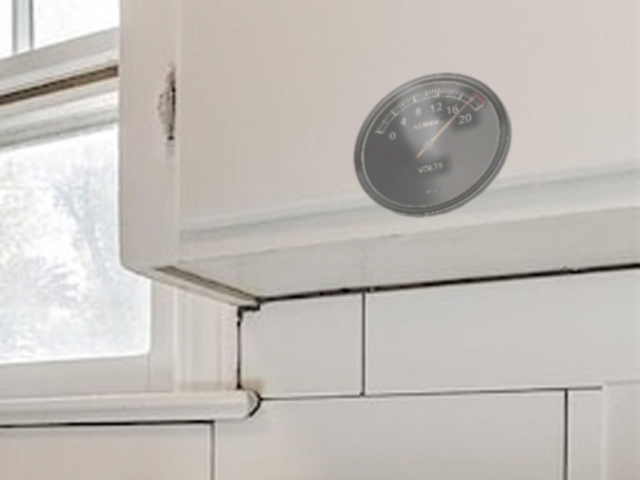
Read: value=18 unit=V
